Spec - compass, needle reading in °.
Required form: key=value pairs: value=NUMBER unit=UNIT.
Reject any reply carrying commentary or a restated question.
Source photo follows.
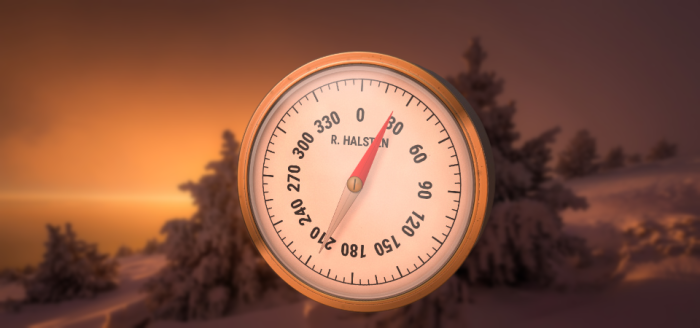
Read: value=25 unit=°
